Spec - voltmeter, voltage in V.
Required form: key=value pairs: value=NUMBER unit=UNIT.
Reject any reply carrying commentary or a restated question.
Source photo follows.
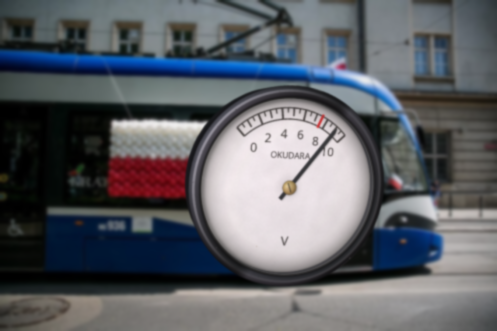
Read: value=9 unit=V
